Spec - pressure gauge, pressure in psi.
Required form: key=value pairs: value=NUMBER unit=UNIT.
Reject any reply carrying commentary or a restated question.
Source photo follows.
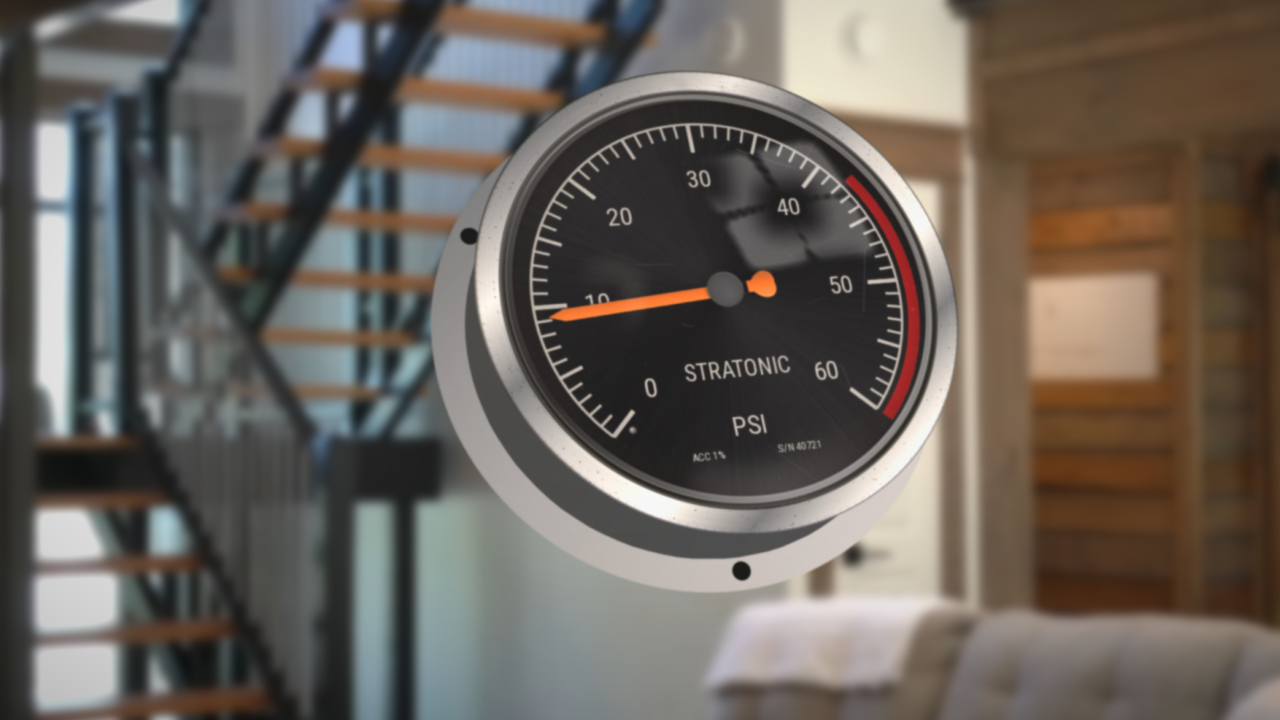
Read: value=9 unit=psi
